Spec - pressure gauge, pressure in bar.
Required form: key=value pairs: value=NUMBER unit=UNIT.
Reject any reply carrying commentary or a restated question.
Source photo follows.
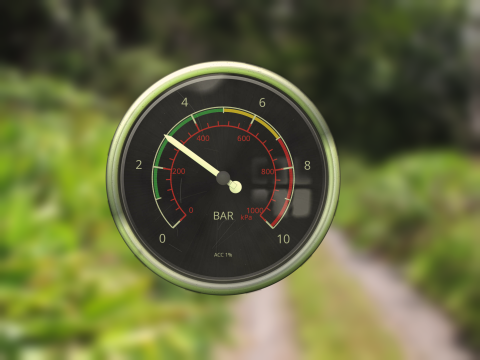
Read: value=3 unit=bar
